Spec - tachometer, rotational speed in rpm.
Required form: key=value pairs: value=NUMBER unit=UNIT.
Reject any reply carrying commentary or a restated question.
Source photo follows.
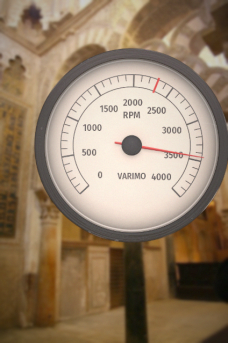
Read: value=3450 unit=rpm
